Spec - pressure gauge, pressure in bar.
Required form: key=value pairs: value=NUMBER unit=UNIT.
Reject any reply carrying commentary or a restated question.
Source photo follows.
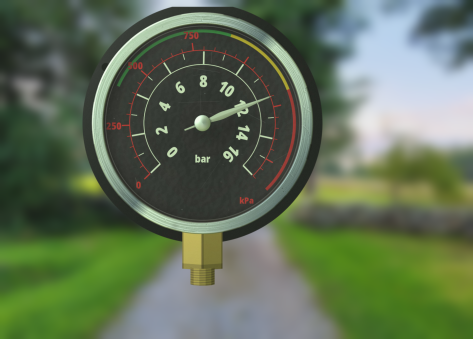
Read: value=12 unit=bar
